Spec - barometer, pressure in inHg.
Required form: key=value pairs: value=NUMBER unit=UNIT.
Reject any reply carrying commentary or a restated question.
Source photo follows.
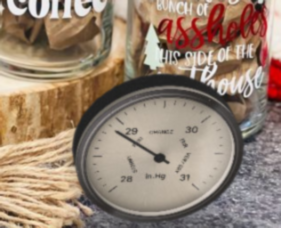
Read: value=28.9 unit=inHg
